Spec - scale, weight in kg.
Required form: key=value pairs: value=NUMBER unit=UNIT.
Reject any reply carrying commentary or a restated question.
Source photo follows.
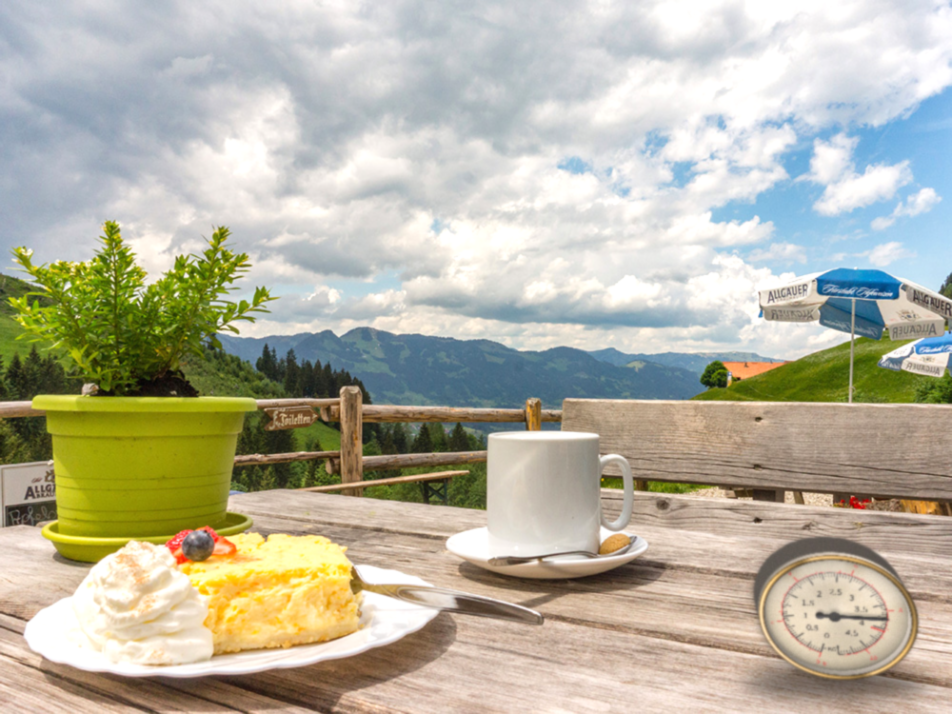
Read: value=3.75 unit=kg
